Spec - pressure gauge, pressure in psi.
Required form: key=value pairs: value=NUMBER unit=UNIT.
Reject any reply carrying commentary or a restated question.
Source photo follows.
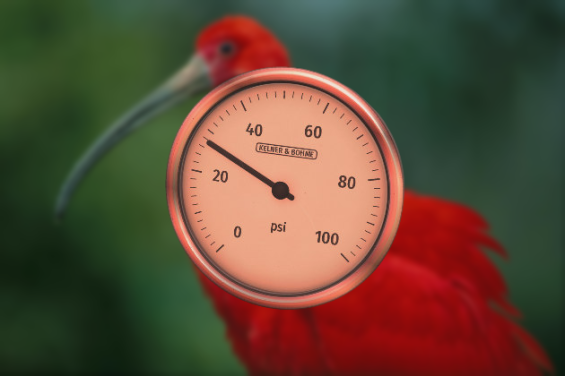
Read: value=28 unit=psi
